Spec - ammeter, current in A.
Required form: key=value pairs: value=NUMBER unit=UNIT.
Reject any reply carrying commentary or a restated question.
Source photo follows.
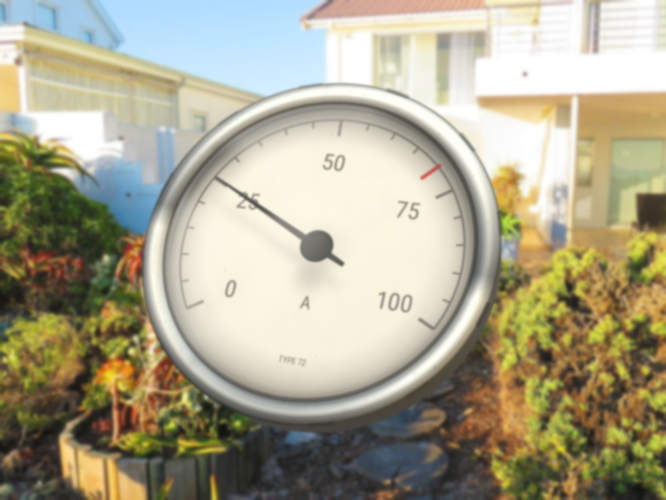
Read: value=25 unit=A
